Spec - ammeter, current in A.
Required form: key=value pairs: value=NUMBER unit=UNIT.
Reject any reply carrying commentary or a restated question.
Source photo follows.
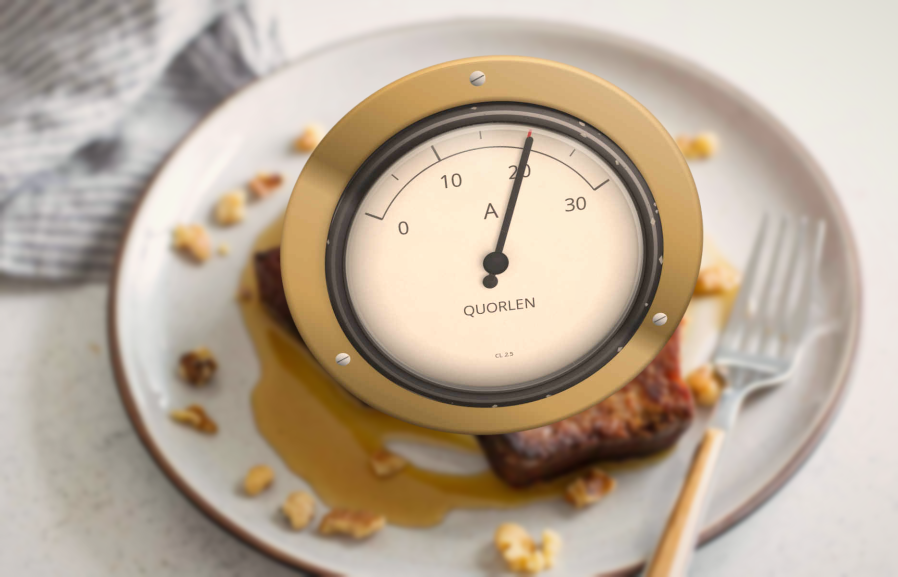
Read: value=20 unit=A
